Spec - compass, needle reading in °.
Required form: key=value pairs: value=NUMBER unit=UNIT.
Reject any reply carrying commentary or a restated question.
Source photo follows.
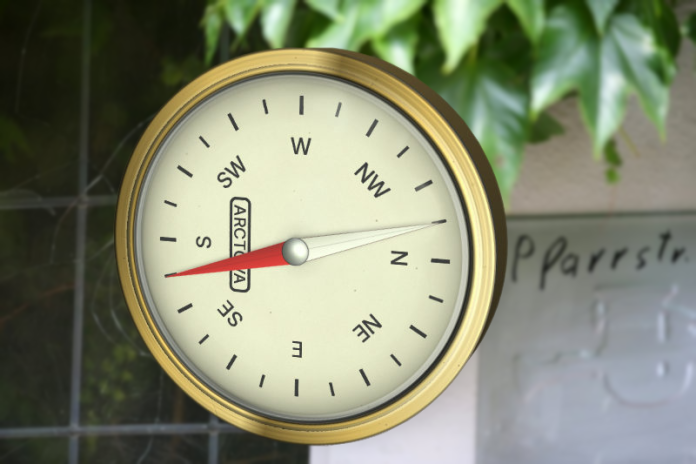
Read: value=165 unit=°
